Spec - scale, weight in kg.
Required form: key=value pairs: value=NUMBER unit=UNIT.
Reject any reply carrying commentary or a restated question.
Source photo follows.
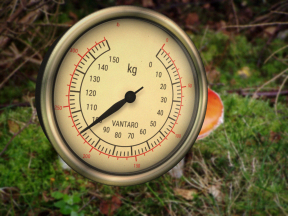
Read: value=100 unit=kg
